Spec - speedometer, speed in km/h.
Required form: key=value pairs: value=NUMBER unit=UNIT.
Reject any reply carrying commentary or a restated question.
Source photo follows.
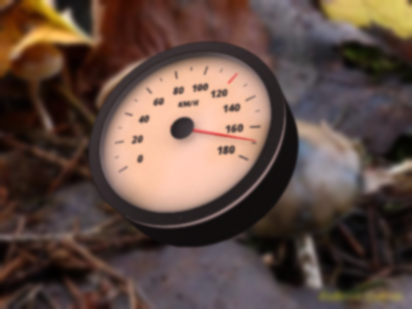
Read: value=170 unit=km/h
